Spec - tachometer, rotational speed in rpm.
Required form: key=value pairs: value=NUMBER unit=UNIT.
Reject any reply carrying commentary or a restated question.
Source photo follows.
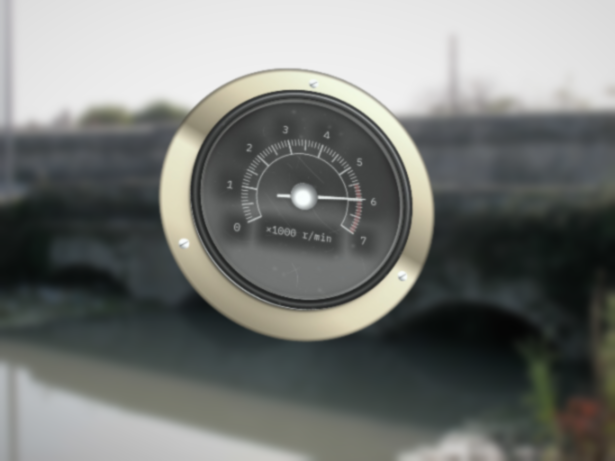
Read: value=6000 unit=rpm
